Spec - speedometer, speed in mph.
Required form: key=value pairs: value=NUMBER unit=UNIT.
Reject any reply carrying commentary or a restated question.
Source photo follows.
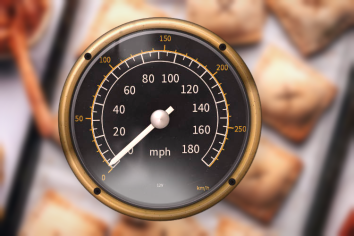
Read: value=2.5 unit=mph
